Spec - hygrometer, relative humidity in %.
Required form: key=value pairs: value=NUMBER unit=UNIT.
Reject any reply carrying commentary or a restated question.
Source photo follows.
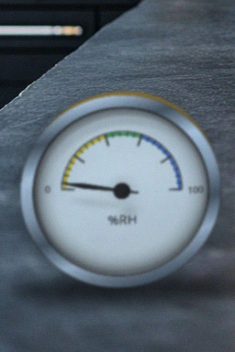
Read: value=4 unit=%
